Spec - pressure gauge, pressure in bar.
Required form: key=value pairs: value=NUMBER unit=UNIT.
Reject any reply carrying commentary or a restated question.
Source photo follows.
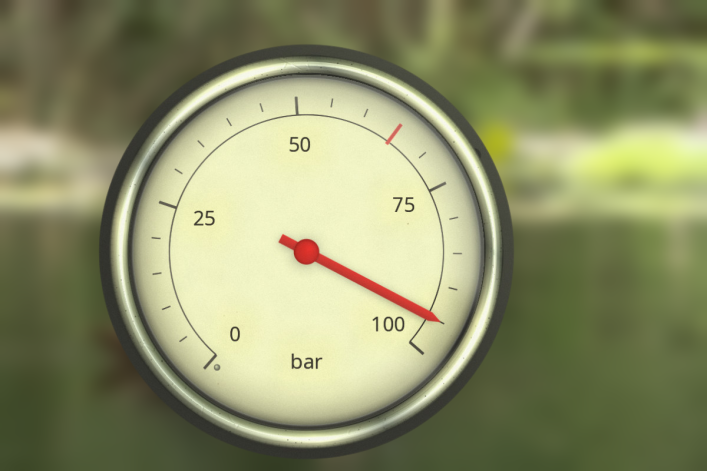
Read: value=95 unit=bar
